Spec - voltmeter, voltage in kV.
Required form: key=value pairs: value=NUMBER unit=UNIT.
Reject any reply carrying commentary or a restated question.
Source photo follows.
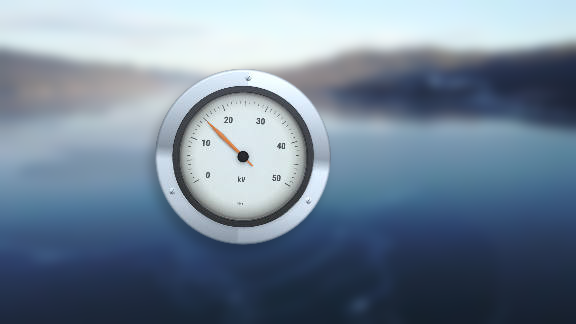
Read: value=15 unit=kV
